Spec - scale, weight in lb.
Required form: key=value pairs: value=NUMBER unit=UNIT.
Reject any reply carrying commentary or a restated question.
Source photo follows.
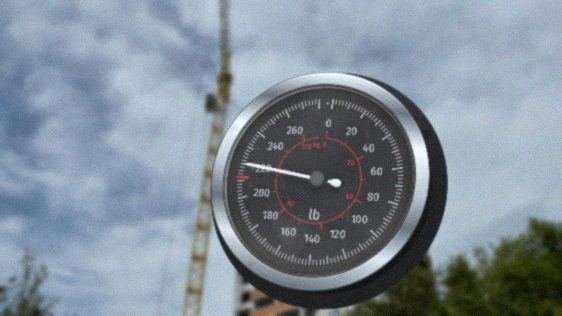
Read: value=220 unit=lb
